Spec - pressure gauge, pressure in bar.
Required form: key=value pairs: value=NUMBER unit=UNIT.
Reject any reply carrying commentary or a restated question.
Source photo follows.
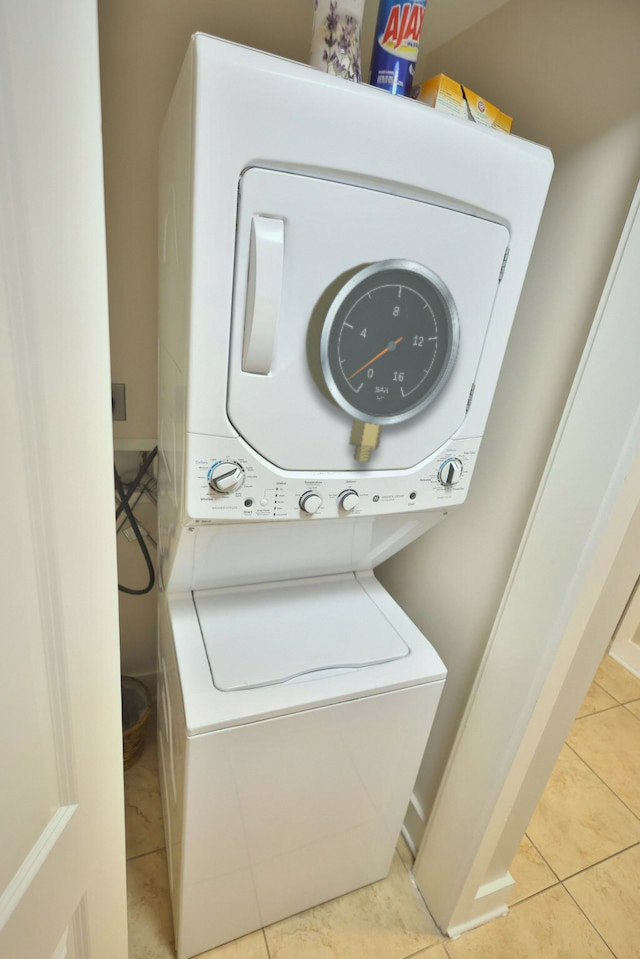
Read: value=1 unit=bar
